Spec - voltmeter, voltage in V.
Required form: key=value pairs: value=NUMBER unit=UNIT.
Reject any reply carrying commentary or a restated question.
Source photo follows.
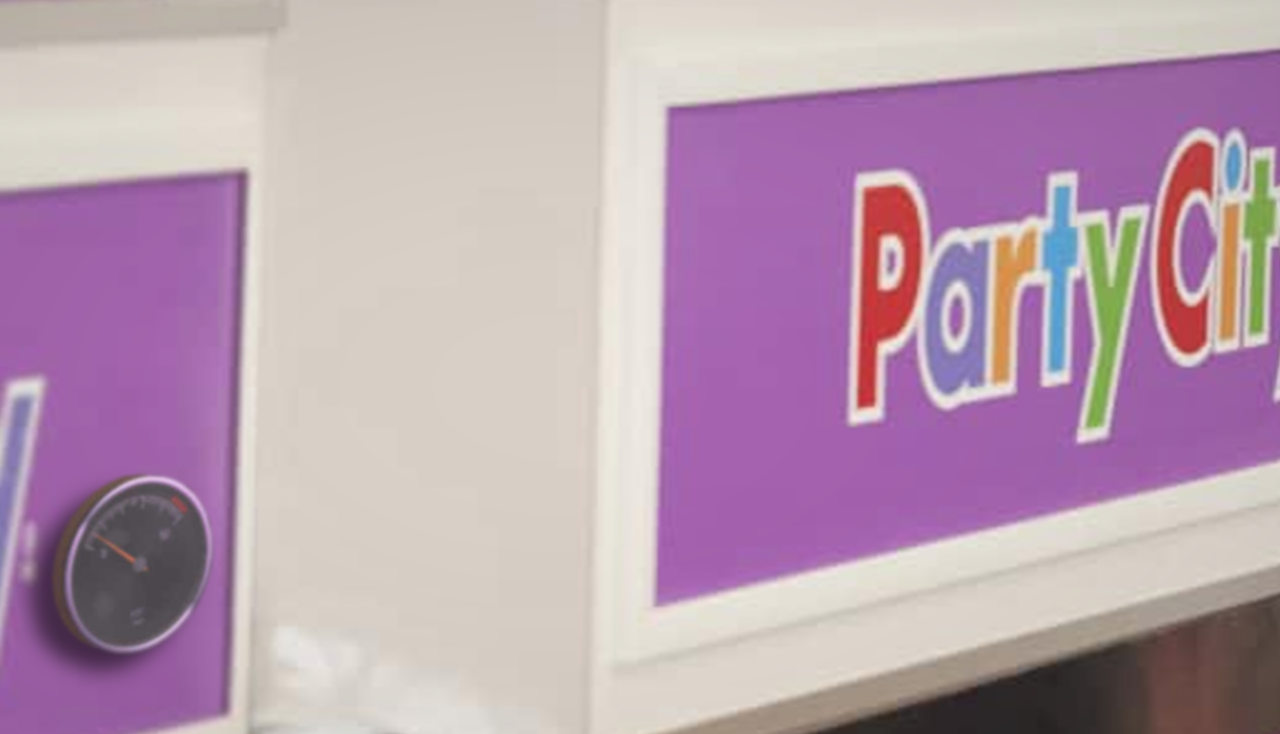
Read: value=5 unit=V
